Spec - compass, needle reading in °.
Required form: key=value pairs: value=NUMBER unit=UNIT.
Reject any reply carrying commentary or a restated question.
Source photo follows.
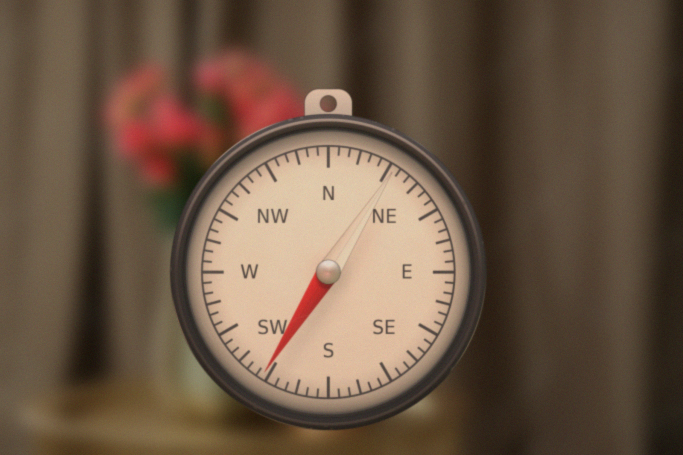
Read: value=212.5 unit=°
